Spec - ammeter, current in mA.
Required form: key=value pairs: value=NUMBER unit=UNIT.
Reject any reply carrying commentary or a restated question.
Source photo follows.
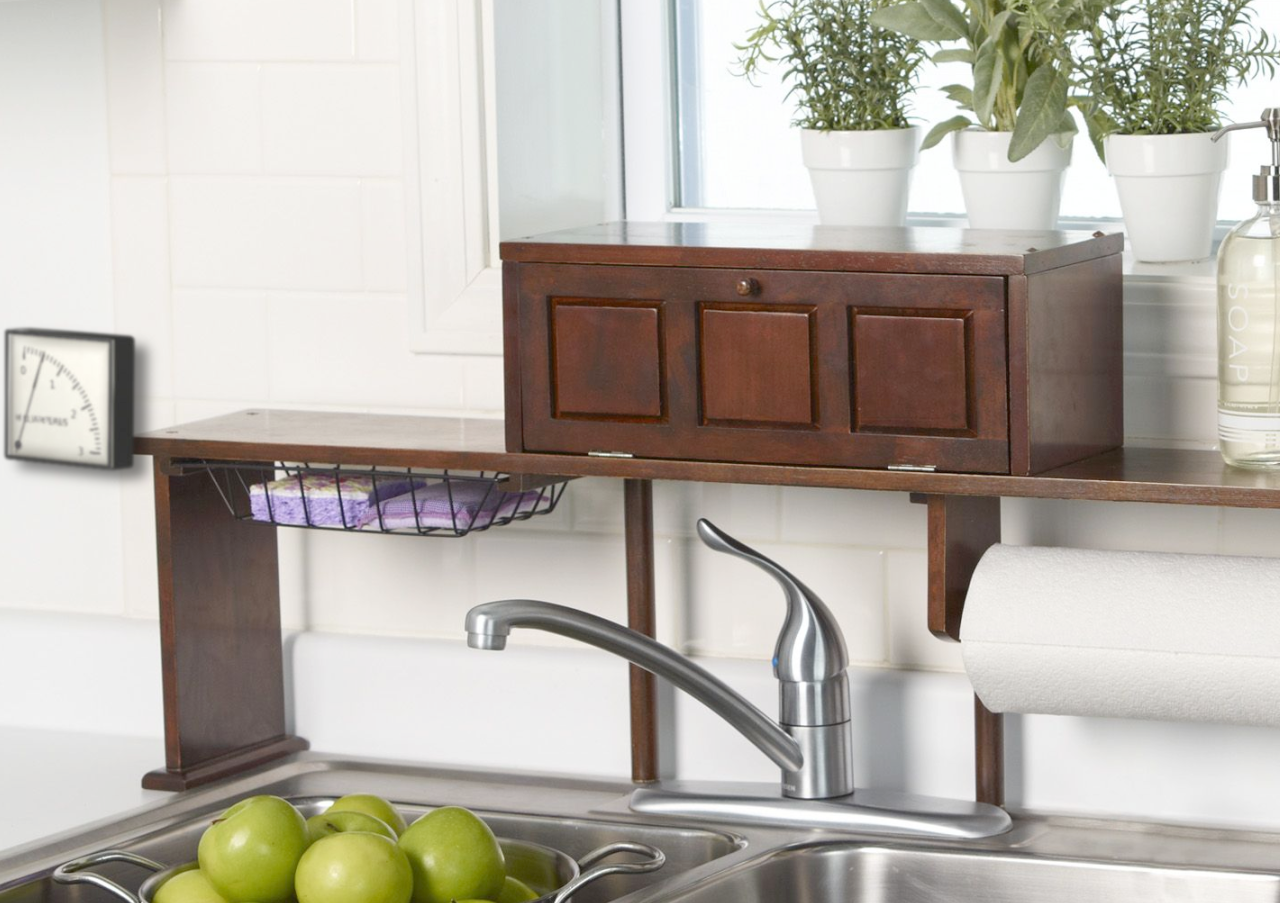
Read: value=0.5 unit=mA
